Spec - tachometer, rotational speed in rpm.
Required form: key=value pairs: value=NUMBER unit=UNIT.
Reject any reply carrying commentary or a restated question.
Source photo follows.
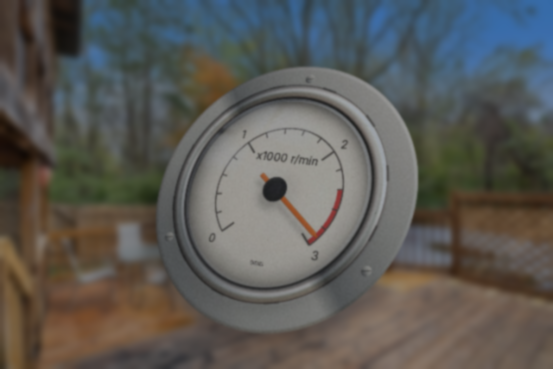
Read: value=2900 unit=rpm
